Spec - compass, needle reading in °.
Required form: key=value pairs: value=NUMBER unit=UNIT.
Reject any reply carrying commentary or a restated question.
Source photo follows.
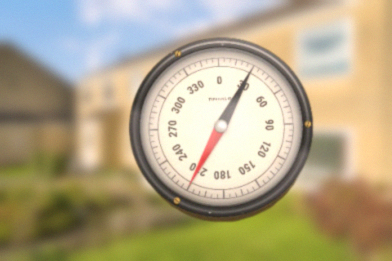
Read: value=210 unit=°
